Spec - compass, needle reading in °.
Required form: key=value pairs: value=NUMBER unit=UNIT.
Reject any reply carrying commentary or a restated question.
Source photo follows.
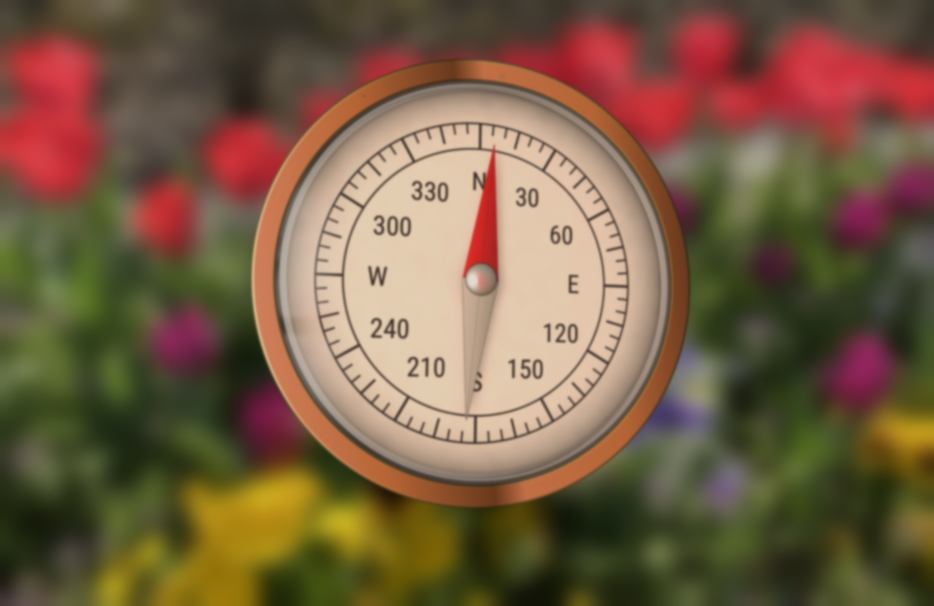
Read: value=5 unit=°
